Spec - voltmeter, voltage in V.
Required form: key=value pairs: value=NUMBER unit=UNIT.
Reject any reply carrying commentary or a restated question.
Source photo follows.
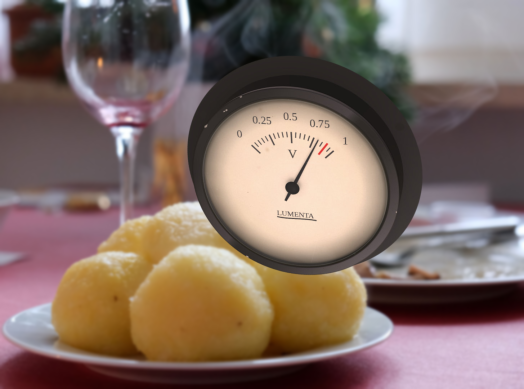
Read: value=0.8 unit=V
